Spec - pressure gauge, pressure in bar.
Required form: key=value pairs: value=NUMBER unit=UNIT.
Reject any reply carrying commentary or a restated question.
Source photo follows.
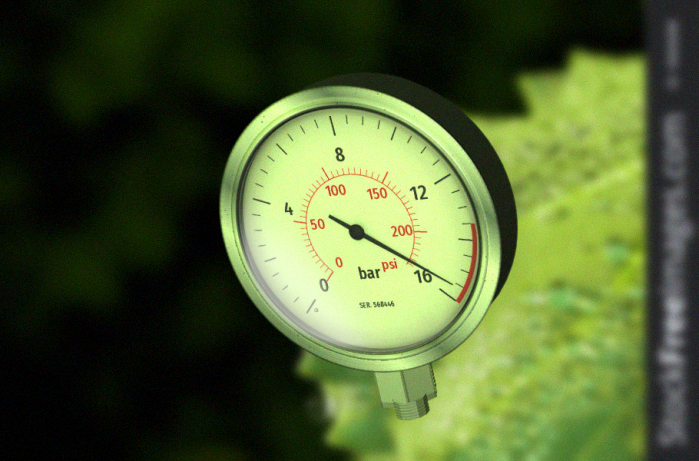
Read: value=15.5 unit=bar
